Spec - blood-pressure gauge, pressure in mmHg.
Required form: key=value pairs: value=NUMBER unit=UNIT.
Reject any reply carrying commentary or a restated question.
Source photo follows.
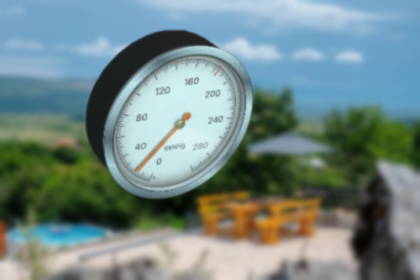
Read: value=20 unit=mmHg
